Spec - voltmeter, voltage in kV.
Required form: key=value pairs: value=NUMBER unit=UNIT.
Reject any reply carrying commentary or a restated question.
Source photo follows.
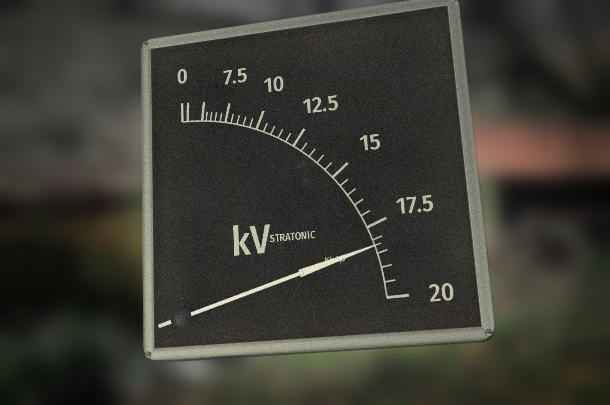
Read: value=18.25 unit=kV
